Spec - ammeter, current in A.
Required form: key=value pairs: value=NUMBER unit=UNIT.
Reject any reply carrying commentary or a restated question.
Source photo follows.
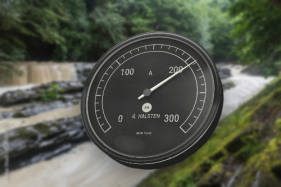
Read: value=210 unit=A
